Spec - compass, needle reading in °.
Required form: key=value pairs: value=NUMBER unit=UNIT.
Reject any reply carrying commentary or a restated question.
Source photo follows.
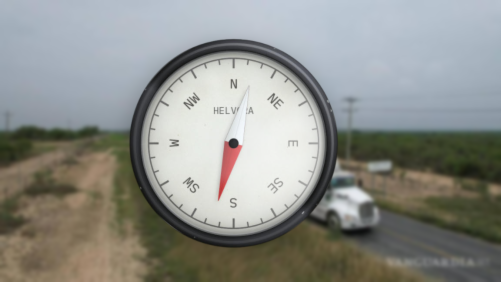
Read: value=195 unit=°
